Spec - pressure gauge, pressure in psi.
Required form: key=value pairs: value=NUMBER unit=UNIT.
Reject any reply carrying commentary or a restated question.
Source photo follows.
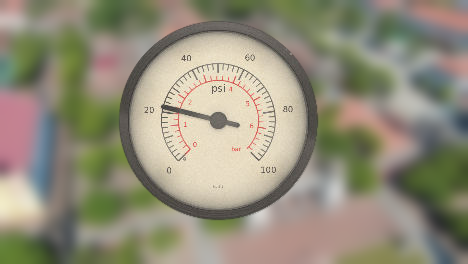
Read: value=22 unit=psi
